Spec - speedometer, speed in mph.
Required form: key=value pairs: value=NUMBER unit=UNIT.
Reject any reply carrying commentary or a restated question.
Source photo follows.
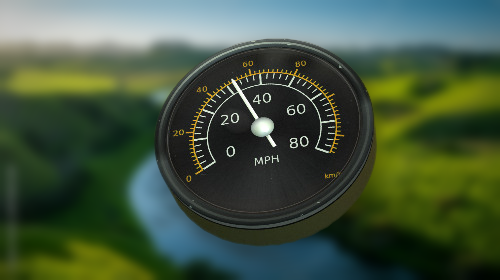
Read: value=32 unit=mph
